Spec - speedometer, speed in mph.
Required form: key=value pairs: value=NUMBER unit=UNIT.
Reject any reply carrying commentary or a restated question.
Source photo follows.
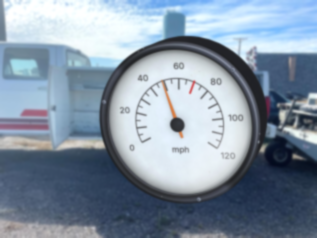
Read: value=50 unit=mph
